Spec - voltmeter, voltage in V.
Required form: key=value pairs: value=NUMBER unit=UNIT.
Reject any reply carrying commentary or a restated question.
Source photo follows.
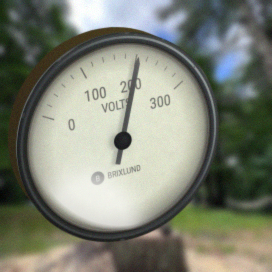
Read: value=200 unit=V
